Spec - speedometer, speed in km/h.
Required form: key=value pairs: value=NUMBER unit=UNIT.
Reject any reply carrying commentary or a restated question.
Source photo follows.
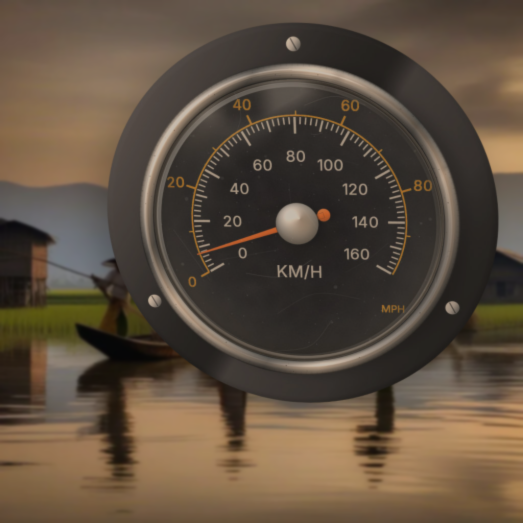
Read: value=8 unit=km/h
